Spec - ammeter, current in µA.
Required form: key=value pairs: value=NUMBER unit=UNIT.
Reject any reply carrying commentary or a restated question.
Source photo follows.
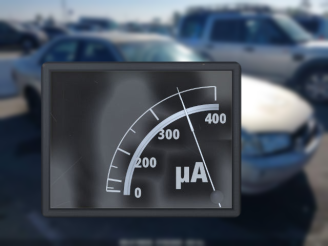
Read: value=350 unit=µA
